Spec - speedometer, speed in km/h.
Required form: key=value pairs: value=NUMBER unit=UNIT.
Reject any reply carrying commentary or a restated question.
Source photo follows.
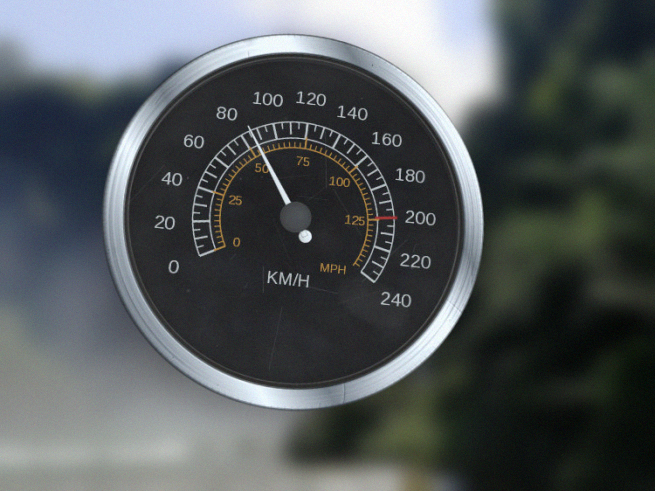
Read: value=85 unit=km/h
